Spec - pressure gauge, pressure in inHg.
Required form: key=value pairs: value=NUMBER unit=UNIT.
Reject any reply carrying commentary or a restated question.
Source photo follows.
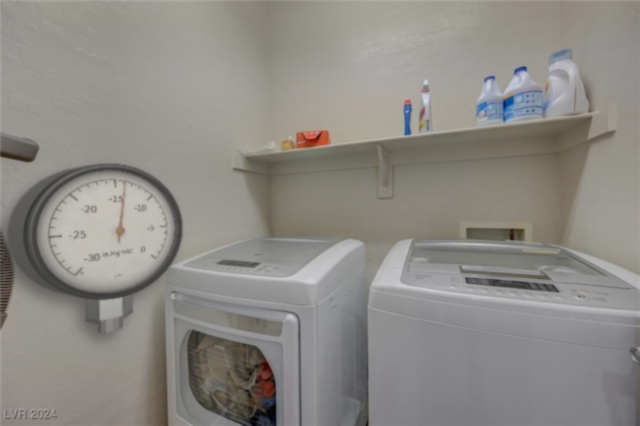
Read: value=-14 unit=inHg
